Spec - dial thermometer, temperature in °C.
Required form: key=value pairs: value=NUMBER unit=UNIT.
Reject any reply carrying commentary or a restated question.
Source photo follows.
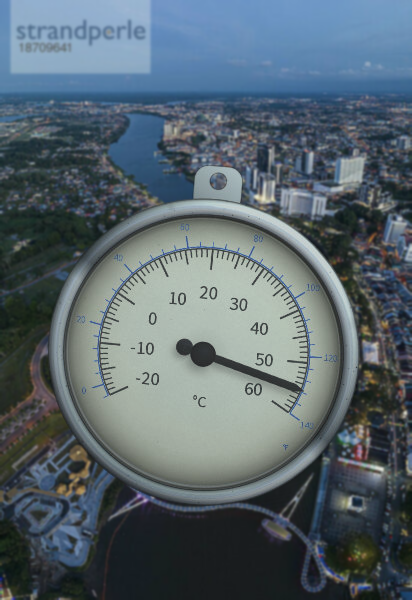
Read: value=55 unit=°C
